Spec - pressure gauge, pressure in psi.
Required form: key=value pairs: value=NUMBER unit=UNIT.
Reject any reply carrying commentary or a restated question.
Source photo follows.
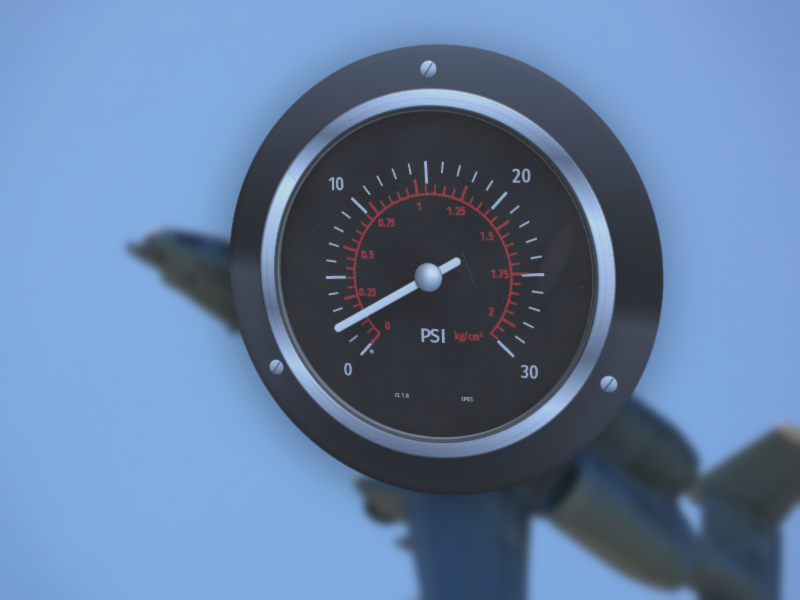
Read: value=2 unit=psi
